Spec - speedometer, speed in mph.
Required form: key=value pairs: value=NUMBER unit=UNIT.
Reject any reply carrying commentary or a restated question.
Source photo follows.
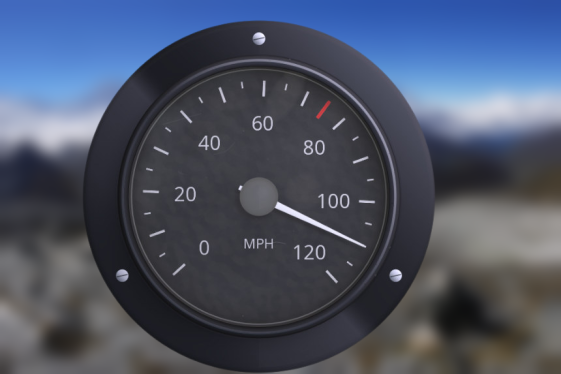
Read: value=110 unit=mph
